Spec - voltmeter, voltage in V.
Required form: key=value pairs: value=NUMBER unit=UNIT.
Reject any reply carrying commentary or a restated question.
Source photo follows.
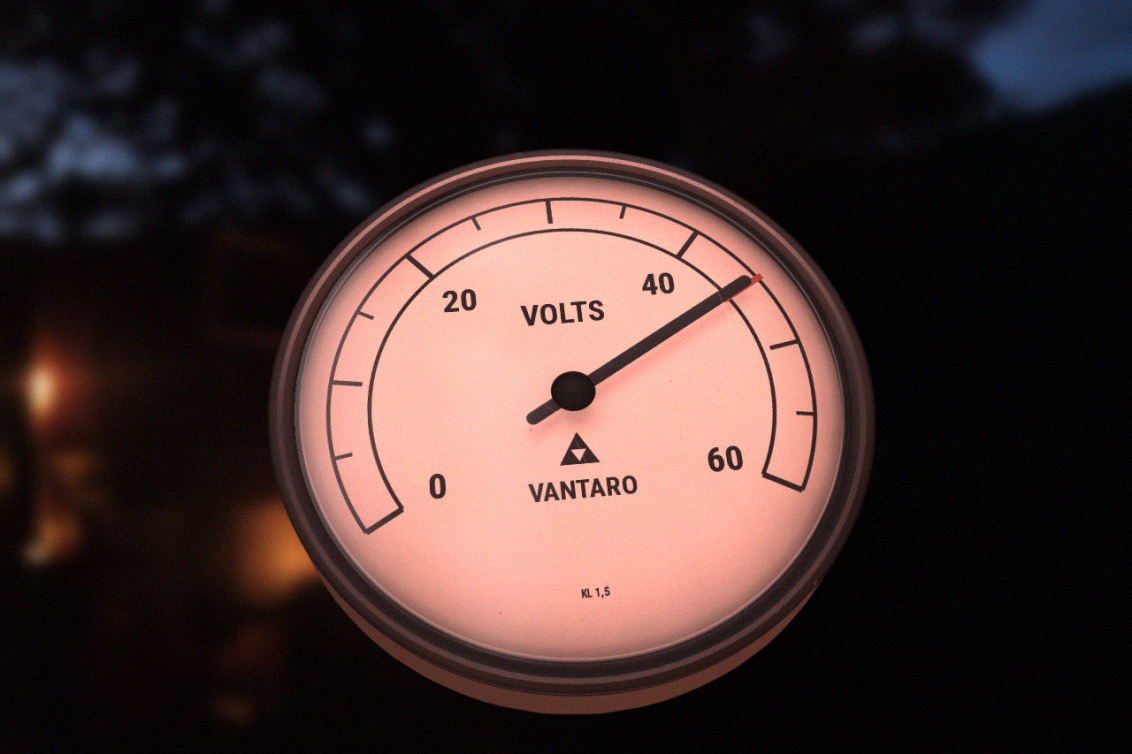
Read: value=45 unit=V
